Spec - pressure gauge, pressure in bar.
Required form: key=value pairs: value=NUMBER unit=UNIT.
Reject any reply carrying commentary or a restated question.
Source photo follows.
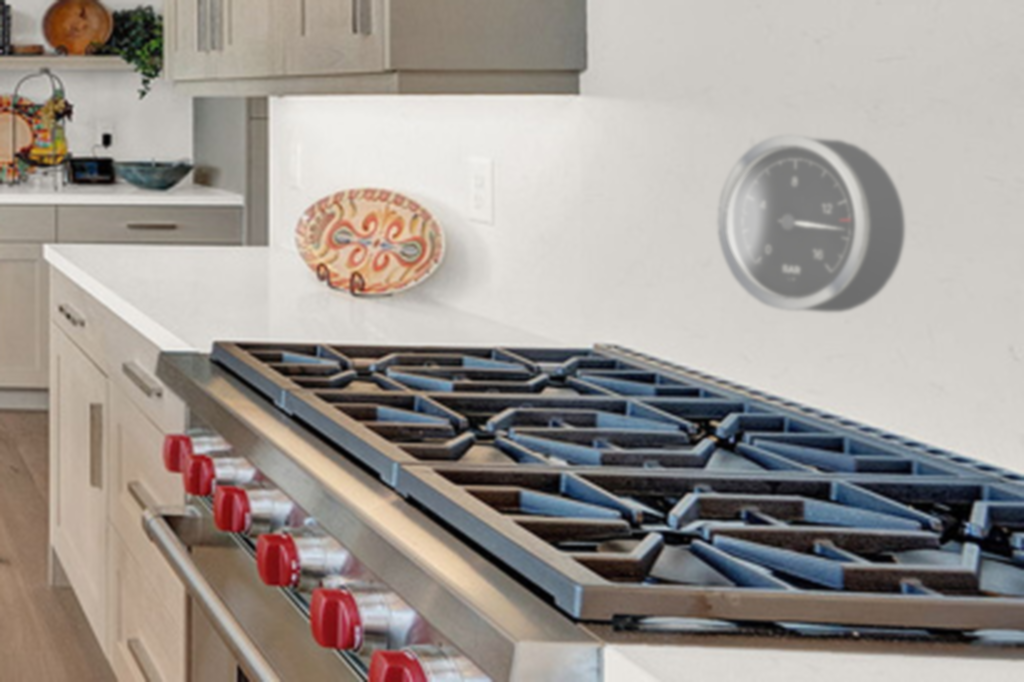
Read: value=13.5 unit=bar
